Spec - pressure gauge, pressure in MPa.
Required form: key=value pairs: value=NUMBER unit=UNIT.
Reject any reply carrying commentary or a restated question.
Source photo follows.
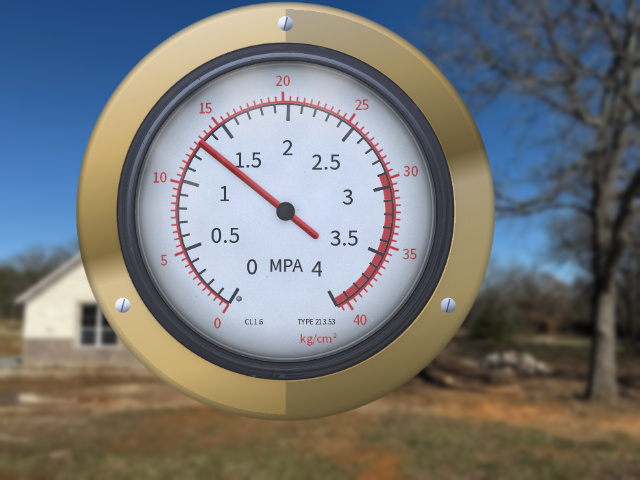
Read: value=1.3 unit=MPa
